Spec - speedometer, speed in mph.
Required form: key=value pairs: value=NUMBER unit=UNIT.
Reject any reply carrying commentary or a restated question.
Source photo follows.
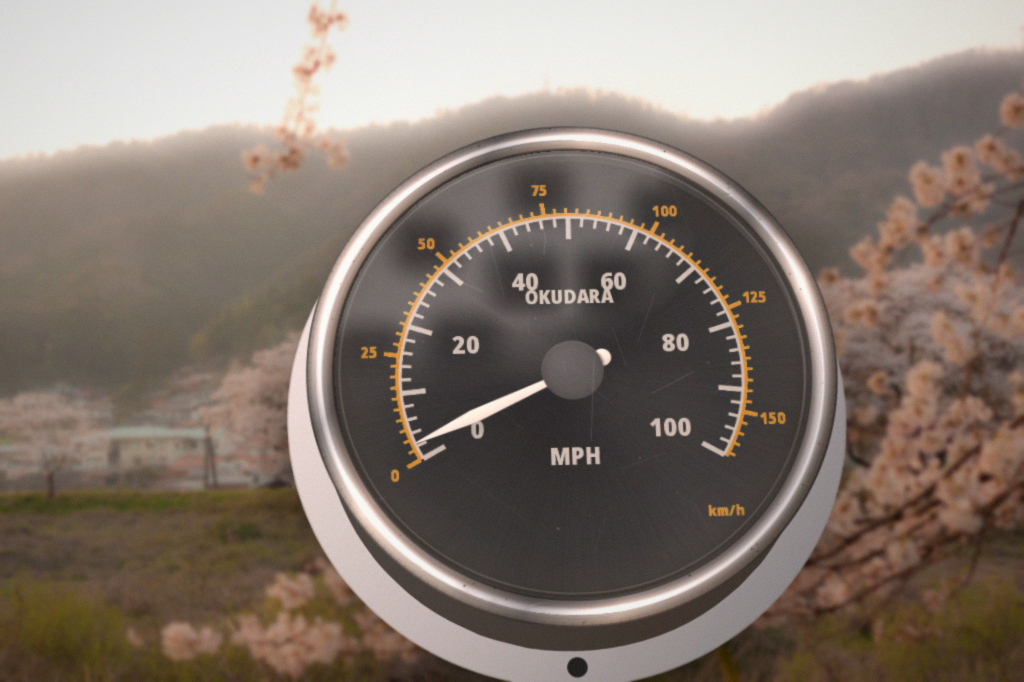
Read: value=2 unit=mph
